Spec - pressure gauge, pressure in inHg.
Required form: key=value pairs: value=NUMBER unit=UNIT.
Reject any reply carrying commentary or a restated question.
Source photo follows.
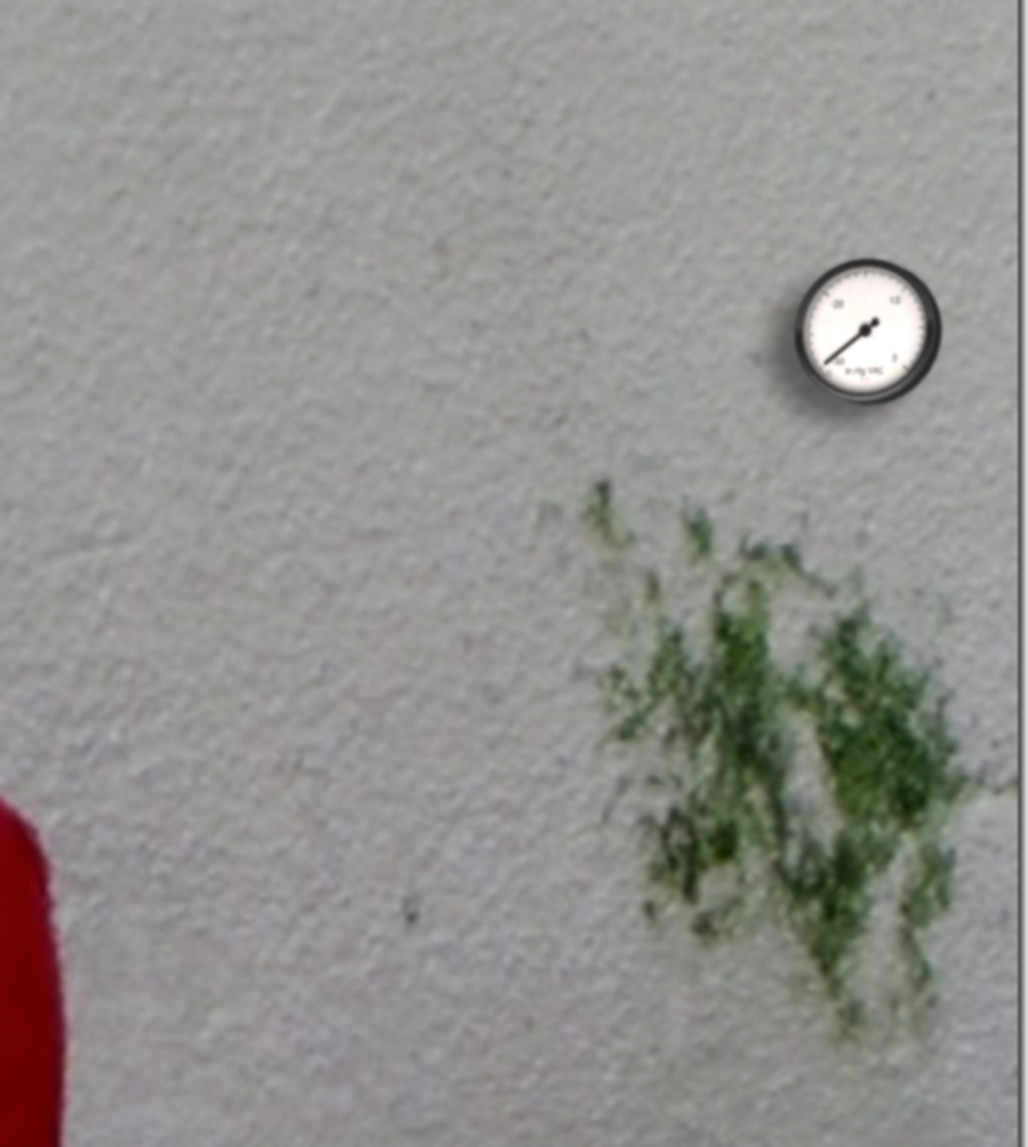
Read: value=-29 unit=inHg
